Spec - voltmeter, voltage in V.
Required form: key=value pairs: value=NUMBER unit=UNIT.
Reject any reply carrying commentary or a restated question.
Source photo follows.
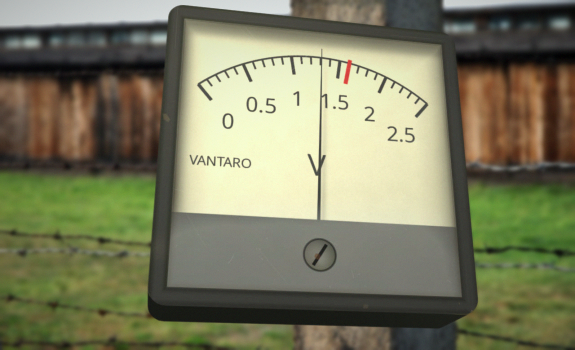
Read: value=1.3 unit=V
